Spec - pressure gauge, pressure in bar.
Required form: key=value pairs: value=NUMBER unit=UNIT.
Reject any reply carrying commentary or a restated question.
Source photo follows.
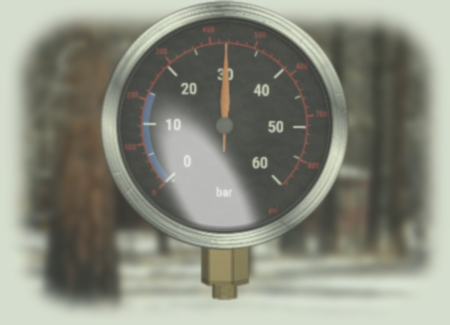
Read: value=30 unit=bar
